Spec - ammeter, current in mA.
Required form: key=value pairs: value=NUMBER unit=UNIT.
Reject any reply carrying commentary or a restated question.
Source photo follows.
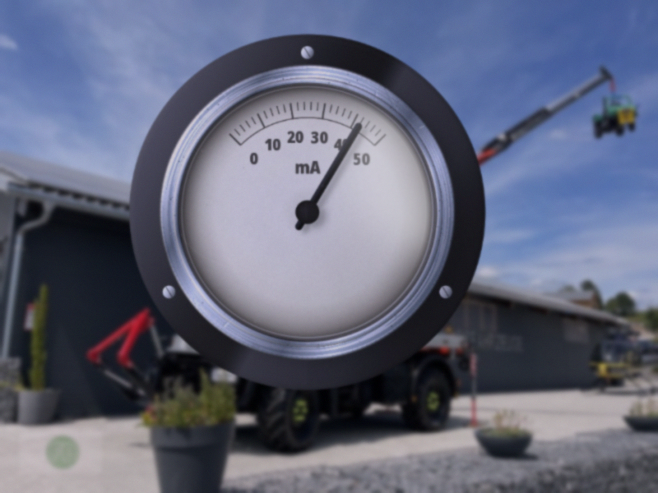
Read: value=42 unit=mA
